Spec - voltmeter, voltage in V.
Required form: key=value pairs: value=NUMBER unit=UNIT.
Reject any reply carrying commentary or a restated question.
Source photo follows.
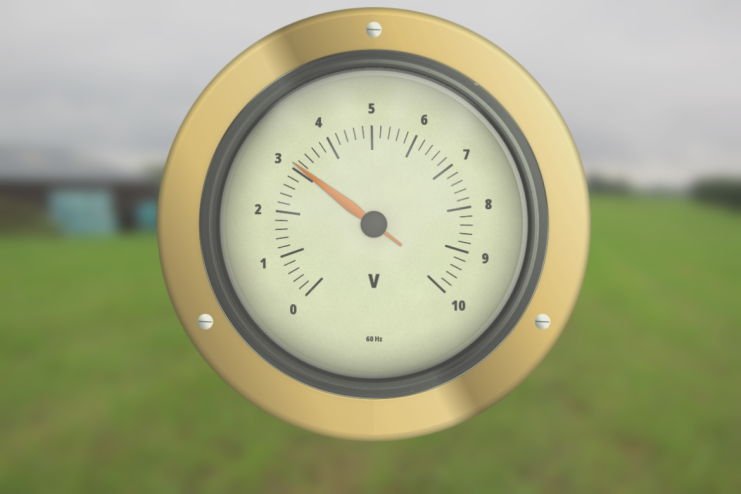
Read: value=3.1 unit=V
